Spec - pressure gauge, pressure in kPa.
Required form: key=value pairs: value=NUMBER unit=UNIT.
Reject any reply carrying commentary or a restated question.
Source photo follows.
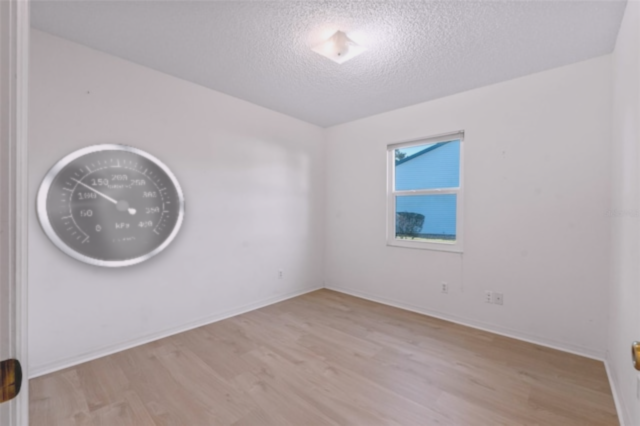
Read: value=120 unit=kPa
